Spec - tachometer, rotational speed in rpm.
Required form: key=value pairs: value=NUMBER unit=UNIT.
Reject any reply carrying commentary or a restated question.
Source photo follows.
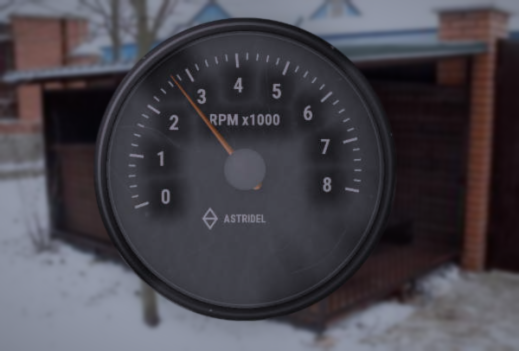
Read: value=2700 unit=rpm
